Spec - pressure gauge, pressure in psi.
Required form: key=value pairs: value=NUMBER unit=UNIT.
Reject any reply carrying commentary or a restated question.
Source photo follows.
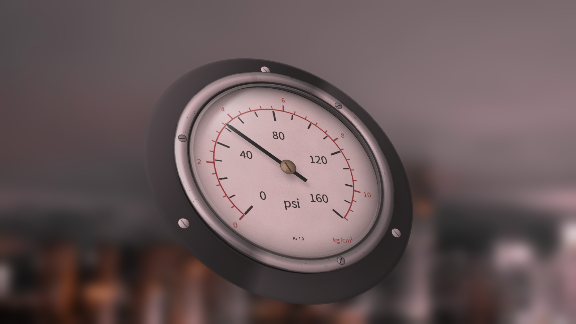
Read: value=50 unit=psi
